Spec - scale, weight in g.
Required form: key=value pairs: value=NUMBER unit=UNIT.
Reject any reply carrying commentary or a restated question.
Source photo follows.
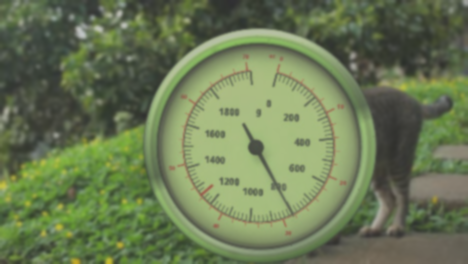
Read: value=800 unit=g
